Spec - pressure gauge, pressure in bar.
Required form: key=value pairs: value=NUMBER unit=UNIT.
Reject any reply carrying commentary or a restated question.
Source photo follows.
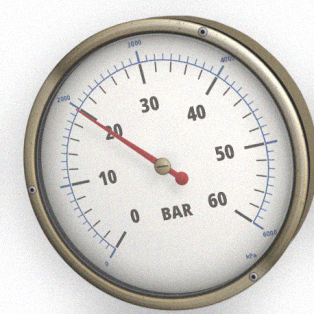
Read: value=20 unit=bar
